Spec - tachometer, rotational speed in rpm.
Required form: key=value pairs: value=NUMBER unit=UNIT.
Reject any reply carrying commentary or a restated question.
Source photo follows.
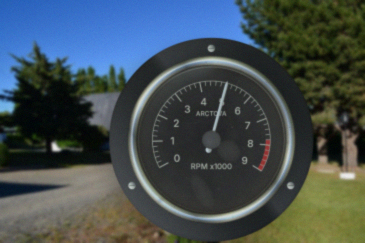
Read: value=5000 unit=rpm
